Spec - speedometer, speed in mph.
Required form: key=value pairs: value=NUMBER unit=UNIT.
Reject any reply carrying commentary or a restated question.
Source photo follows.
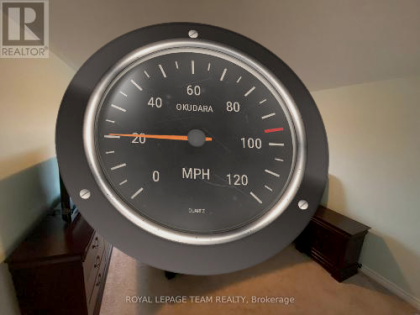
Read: value=20 unit=mph
